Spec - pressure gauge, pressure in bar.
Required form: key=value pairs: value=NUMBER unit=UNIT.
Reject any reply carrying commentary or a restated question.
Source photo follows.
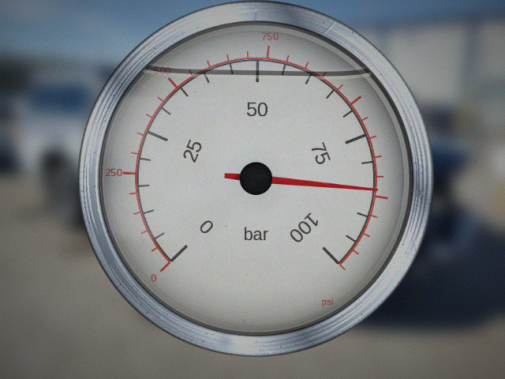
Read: value=85 unit=bar
